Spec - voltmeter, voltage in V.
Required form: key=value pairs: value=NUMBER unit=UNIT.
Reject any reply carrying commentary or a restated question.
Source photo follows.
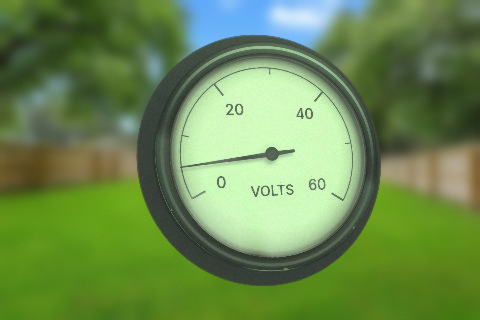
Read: value=5 unit=V
